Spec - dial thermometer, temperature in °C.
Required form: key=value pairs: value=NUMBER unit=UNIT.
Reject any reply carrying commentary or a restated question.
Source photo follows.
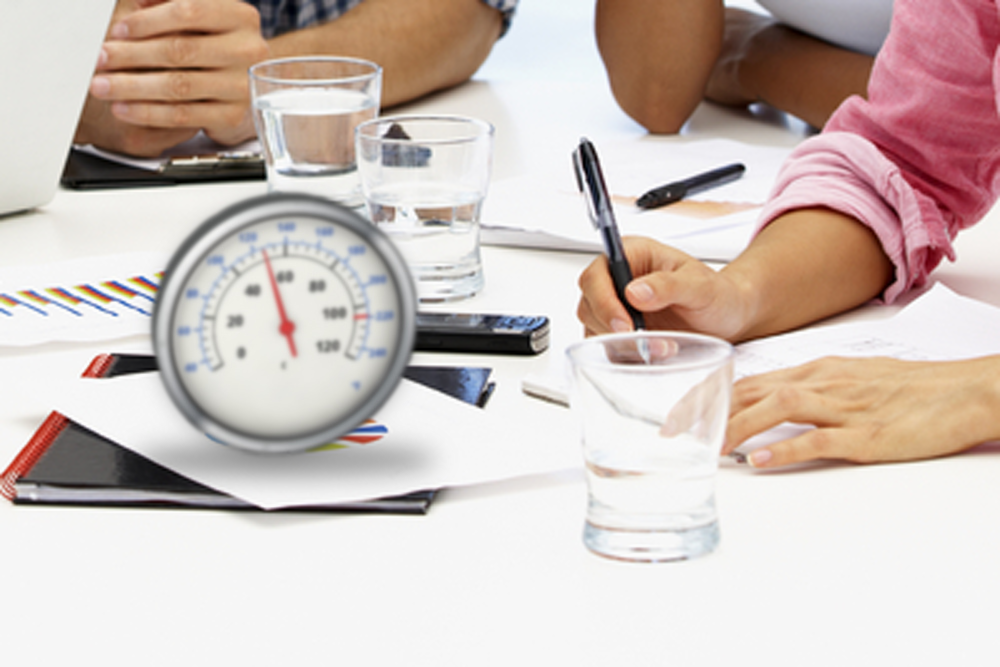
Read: value=52 unit=°C
